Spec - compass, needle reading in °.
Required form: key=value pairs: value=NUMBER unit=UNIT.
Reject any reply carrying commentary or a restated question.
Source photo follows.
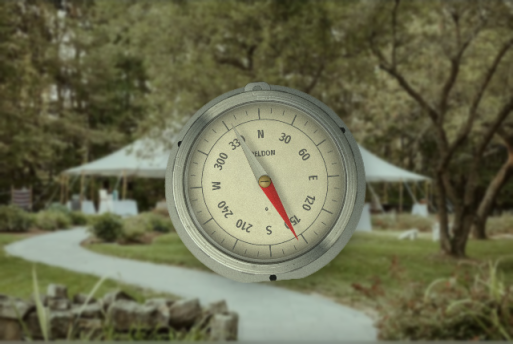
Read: value=155 unit=°
